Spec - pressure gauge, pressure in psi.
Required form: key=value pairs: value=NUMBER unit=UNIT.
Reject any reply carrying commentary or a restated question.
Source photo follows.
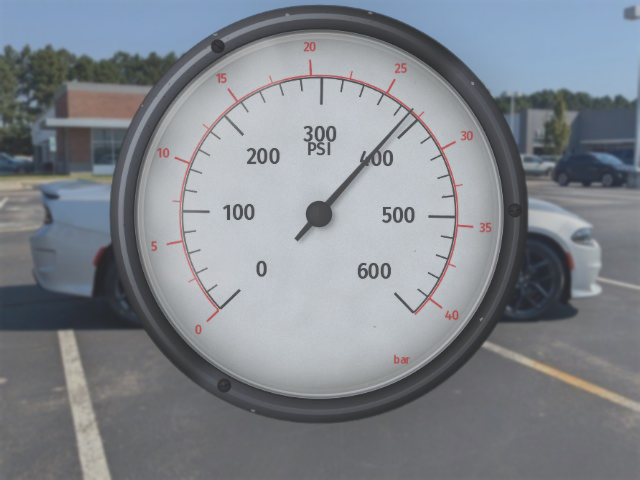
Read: value=390 unit=psi
